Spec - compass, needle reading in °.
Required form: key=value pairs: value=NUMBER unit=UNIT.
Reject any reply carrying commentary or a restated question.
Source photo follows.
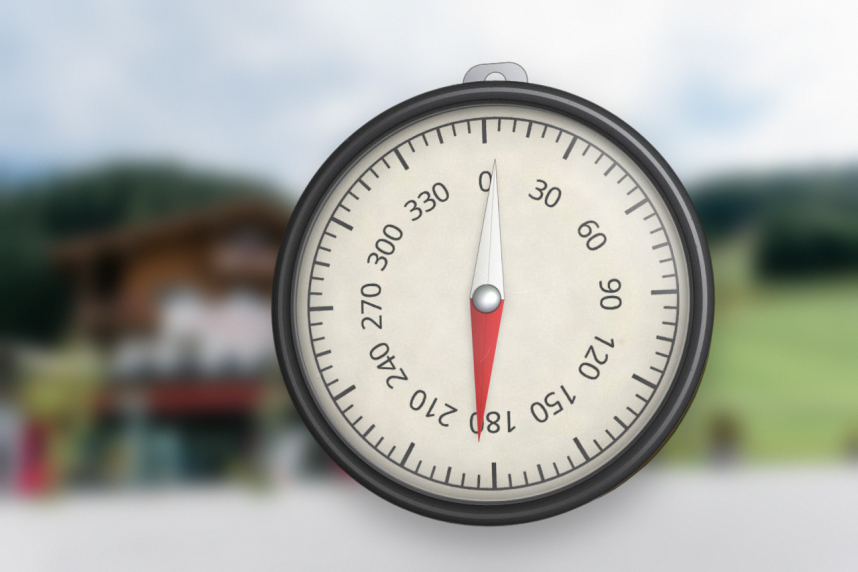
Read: value=185 unit=°
